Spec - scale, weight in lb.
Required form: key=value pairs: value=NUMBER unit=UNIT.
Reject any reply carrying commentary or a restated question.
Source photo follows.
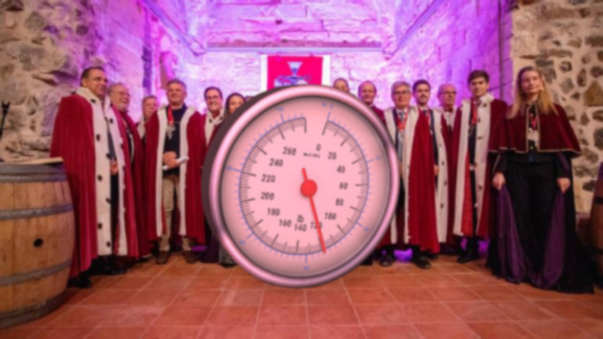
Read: value=120 unit=lb
